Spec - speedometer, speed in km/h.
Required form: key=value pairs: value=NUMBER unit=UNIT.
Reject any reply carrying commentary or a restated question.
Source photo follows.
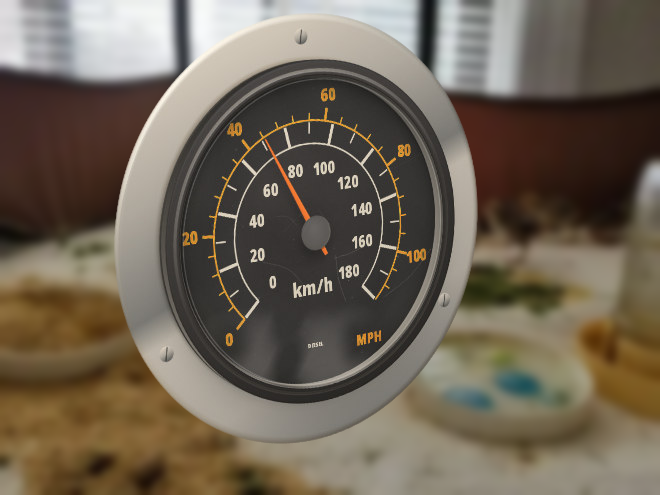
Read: value=70 unit=km/h
